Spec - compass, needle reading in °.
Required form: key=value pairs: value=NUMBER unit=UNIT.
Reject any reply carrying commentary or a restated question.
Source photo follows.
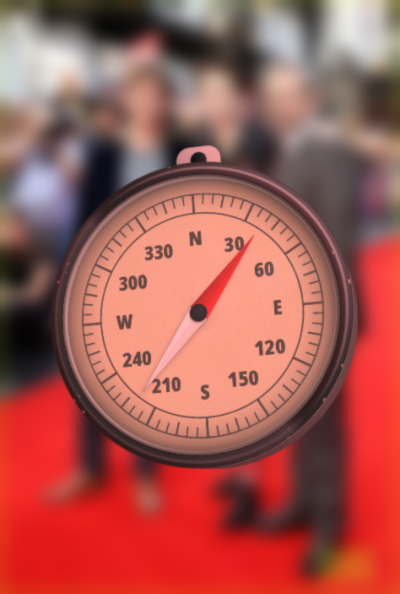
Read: value=40 unit=°
